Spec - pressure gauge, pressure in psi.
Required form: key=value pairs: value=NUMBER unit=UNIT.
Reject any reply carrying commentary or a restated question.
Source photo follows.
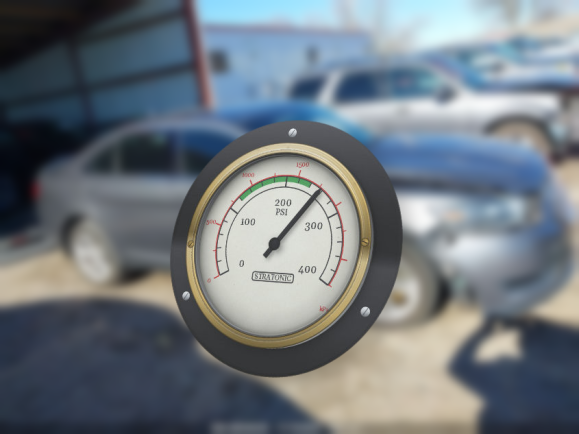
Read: value=260 unit=psi
